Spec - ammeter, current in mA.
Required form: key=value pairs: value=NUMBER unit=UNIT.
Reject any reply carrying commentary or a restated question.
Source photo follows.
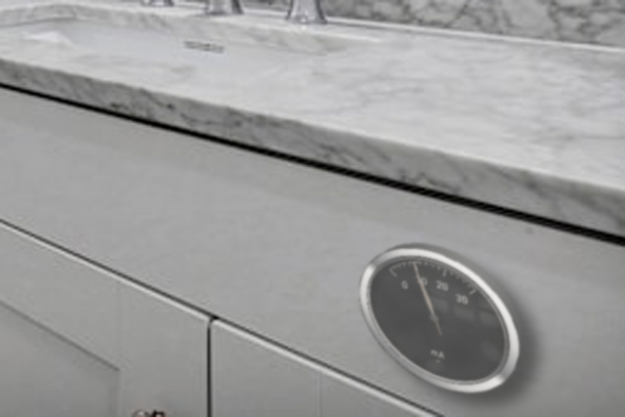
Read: value=10 unit=mA
